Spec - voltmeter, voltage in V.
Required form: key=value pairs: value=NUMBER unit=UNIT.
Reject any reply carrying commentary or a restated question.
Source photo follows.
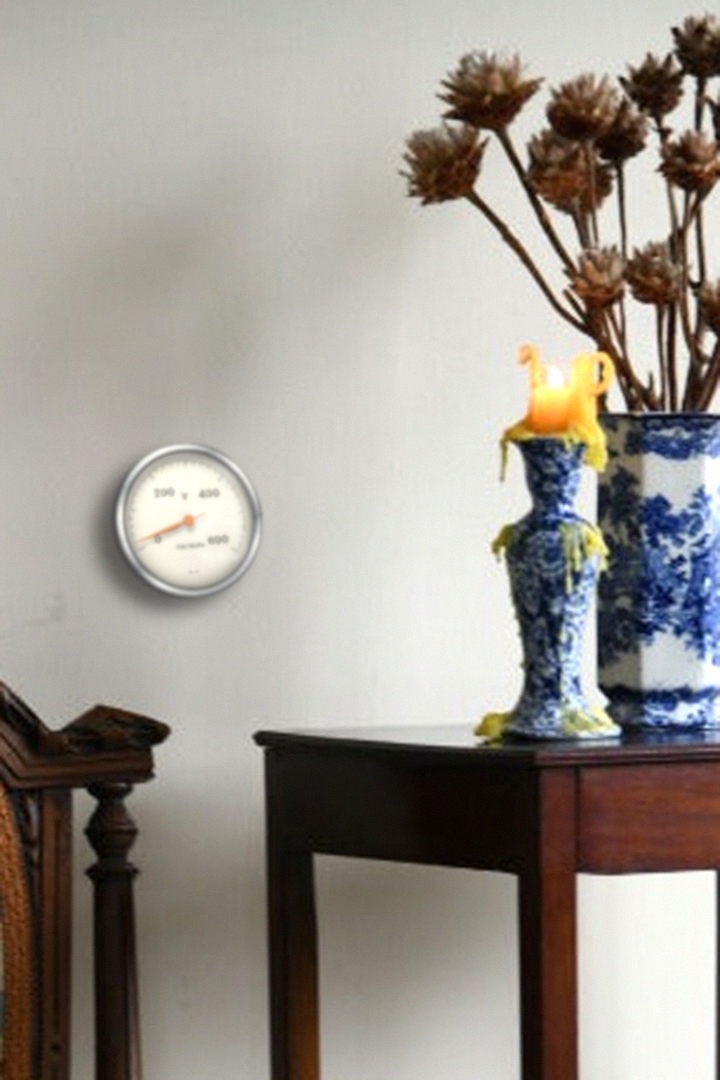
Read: value=20 unit=V
